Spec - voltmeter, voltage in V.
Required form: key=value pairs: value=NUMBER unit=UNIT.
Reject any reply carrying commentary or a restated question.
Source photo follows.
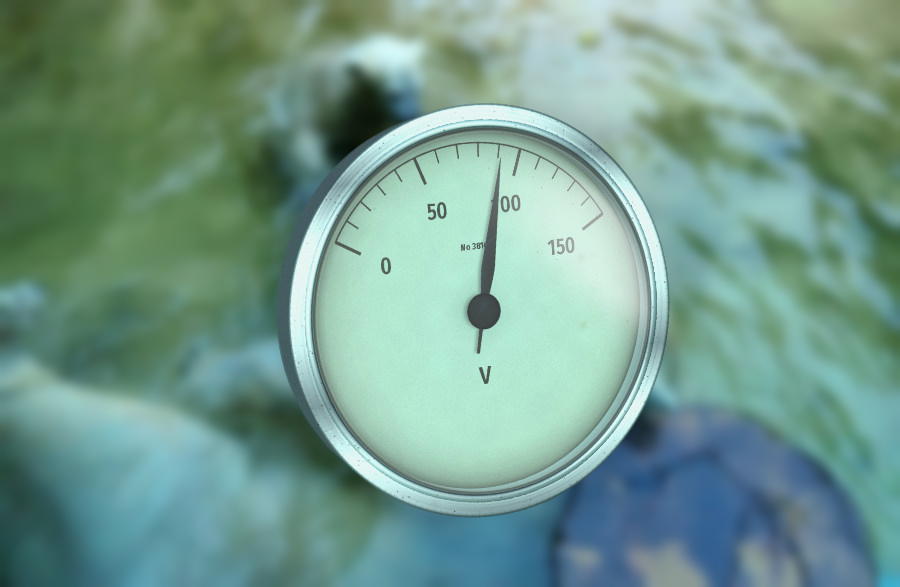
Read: value=90 unit=V
